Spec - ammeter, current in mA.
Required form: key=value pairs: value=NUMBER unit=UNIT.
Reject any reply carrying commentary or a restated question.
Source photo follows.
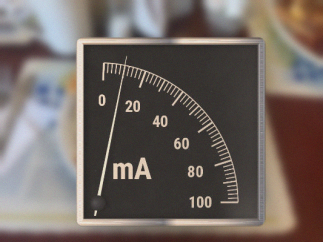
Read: value=10 unit=mA
